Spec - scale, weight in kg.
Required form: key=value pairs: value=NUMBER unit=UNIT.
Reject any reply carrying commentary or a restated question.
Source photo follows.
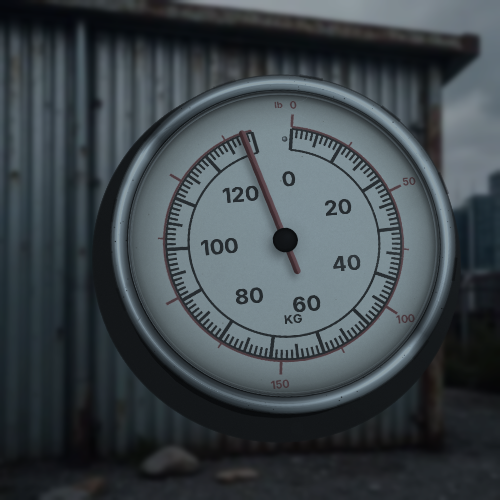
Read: value=128 unit=kg
